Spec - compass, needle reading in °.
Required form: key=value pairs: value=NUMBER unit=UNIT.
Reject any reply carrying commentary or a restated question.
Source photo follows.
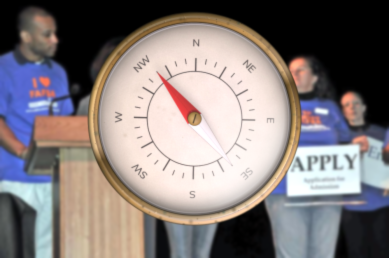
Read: value=320 unit=°
